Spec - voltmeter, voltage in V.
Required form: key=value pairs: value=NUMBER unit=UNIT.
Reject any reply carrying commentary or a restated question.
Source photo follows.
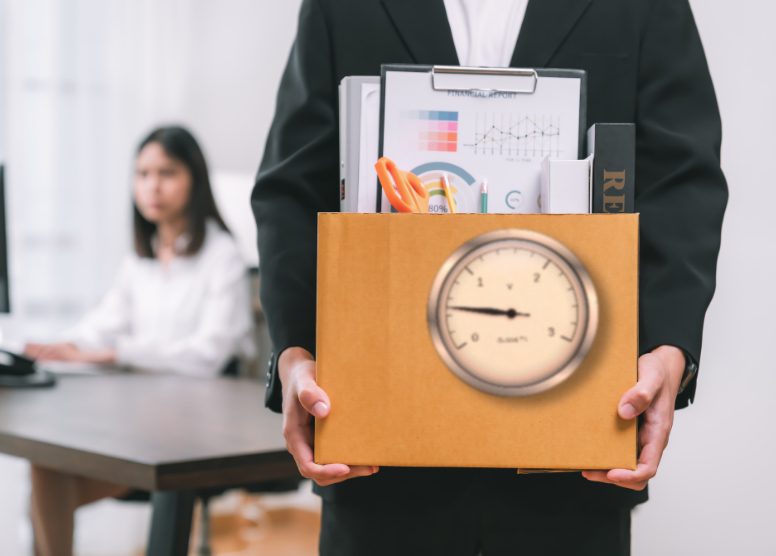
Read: value=0.5 unit=V
